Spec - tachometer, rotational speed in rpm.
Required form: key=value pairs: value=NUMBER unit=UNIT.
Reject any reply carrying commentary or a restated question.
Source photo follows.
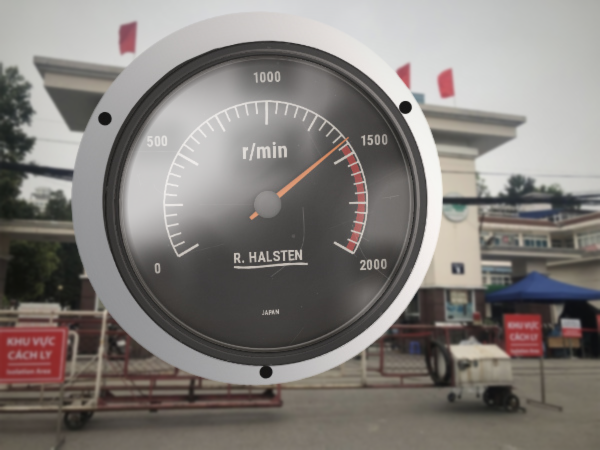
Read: value=1425 unit=rpm
